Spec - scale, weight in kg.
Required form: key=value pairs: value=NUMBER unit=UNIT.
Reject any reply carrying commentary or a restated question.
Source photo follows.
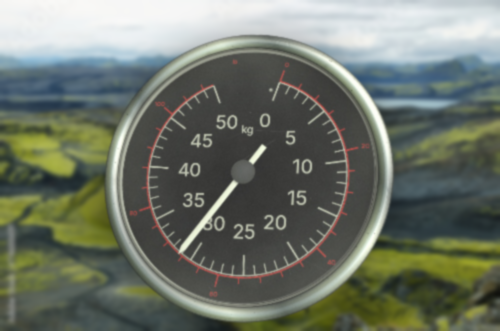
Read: value=31 unit=kg
